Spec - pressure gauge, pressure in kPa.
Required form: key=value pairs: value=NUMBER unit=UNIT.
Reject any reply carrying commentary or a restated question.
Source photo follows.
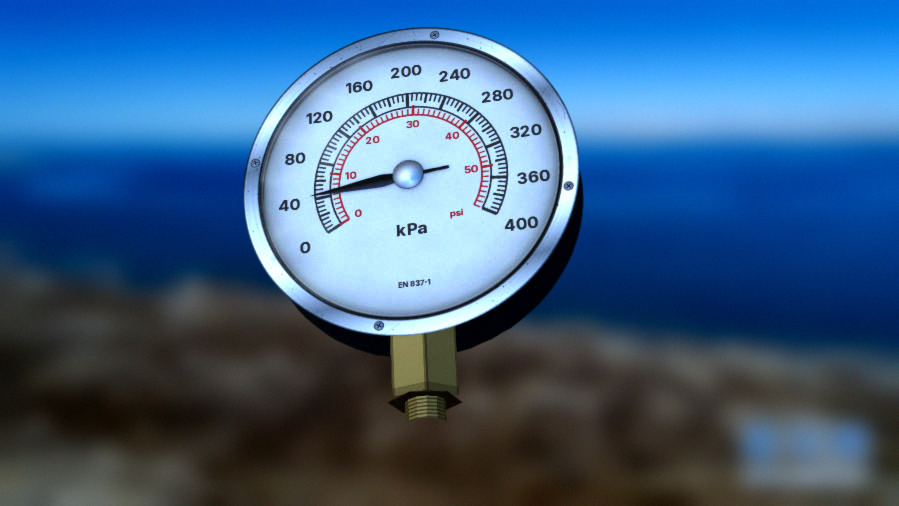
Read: value=40 unit=kPa
